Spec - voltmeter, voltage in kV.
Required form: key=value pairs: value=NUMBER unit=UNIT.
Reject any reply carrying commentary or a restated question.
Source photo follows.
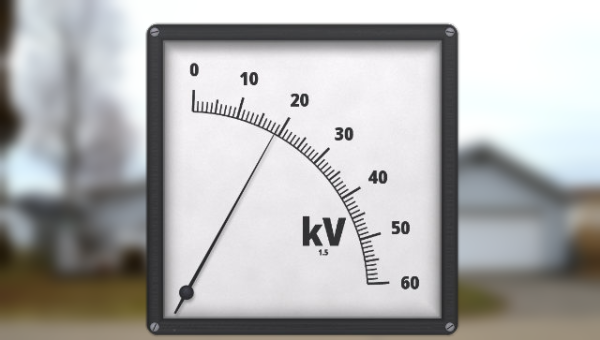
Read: value=19 unit=kV
